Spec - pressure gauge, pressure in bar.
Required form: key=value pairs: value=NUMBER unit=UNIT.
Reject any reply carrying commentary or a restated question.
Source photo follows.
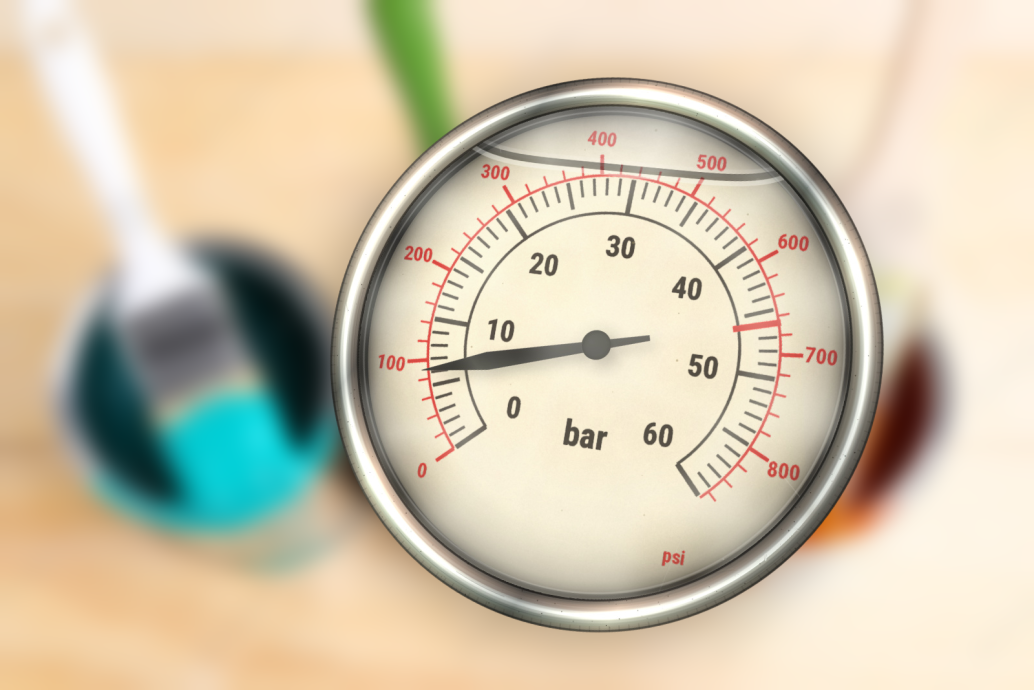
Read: value=6 unit=bar
